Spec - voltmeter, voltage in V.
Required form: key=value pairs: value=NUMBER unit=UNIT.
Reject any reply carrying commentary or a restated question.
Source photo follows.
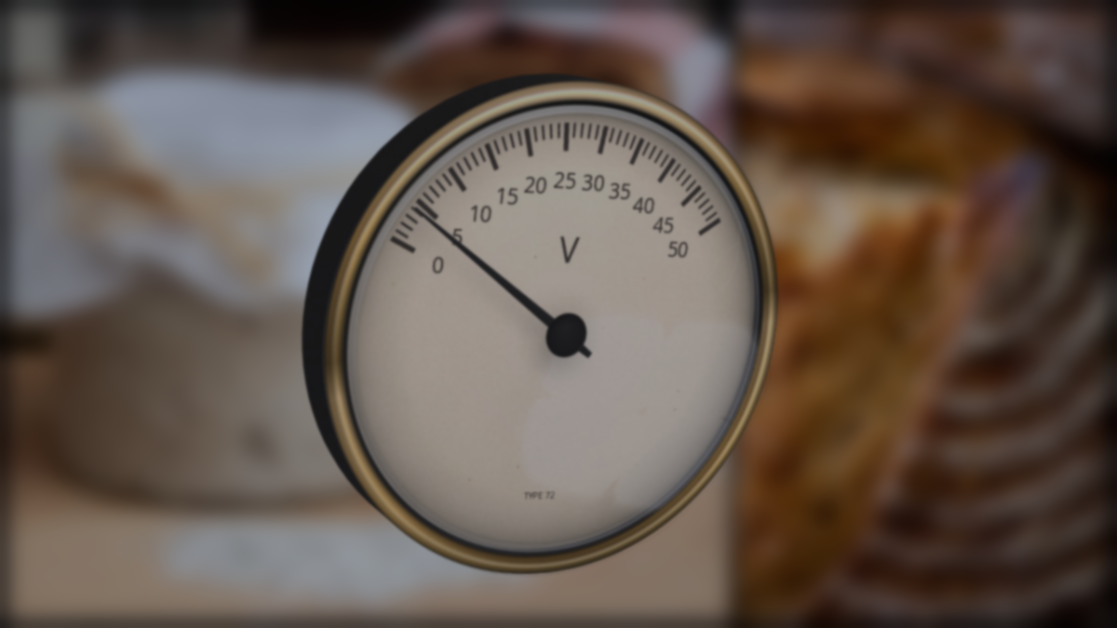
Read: value=4 unit=V
